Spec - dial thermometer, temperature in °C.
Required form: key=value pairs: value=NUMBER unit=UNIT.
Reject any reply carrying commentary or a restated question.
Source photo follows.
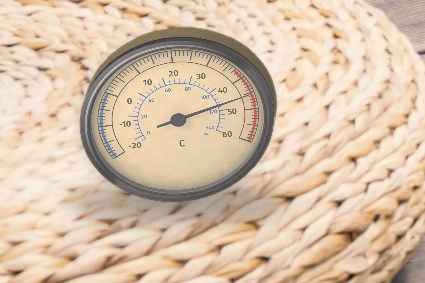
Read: value=45 unit=°C
